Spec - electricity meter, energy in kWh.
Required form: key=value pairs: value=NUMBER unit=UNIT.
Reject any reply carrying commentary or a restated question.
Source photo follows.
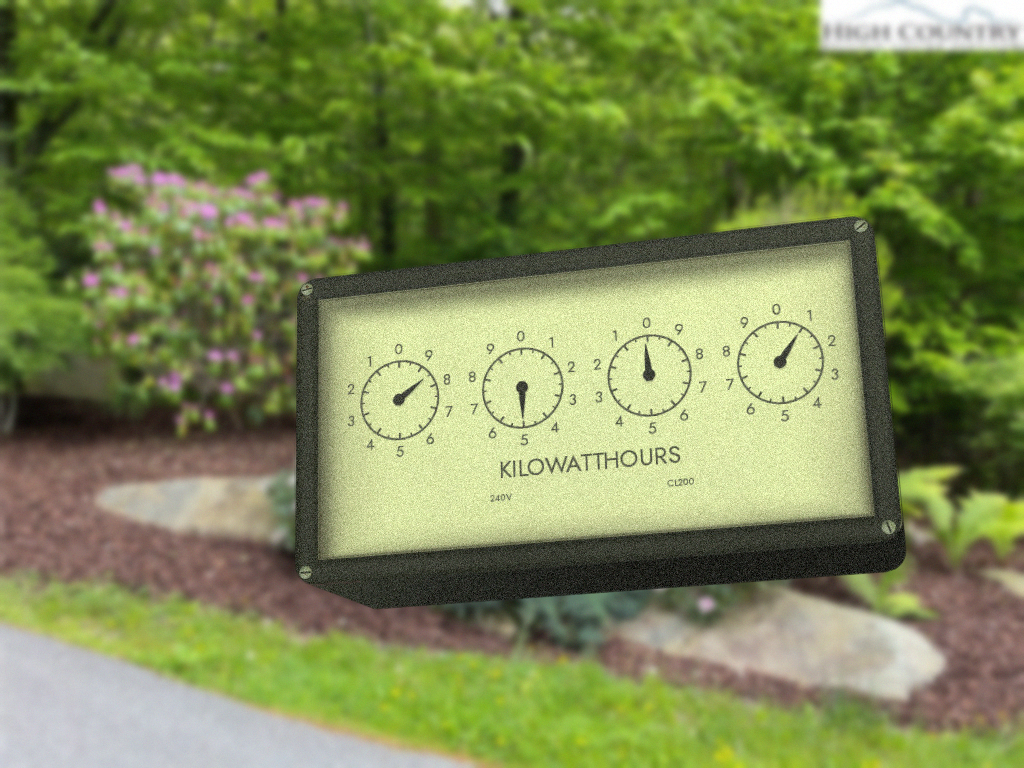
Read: value=8501 unit=kWh
